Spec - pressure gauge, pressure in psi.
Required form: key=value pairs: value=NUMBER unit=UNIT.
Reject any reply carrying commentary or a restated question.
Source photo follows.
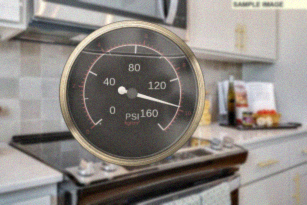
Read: value=140 unit=psi
